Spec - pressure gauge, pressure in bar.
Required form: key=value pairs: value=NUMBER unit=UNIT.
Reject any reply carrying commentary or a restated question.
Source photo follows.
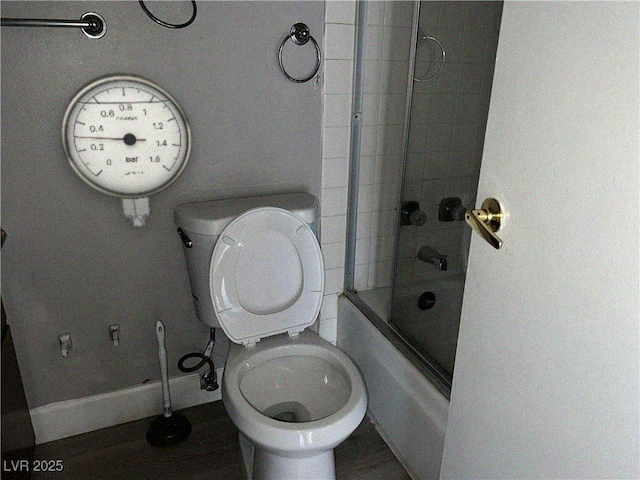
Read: value=0.3 unit=bar
